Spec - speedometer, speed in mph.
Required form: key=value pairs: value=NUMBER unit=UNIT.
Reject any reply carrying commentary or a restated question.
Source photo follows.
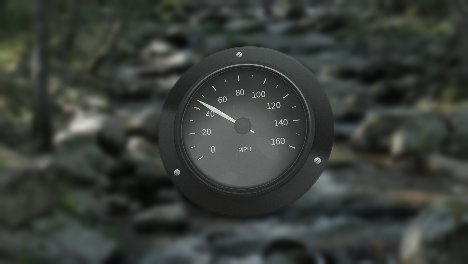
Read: value=45 unit=mph
